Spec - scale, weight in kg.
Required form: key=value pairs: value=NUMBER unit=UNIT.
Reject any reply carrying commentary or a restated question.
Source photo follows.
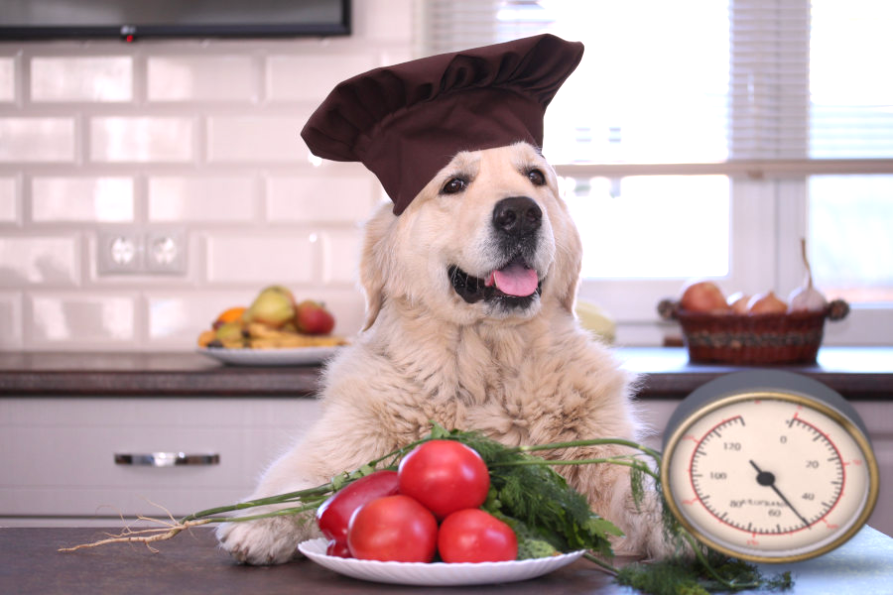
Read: value=50 unit=kg
